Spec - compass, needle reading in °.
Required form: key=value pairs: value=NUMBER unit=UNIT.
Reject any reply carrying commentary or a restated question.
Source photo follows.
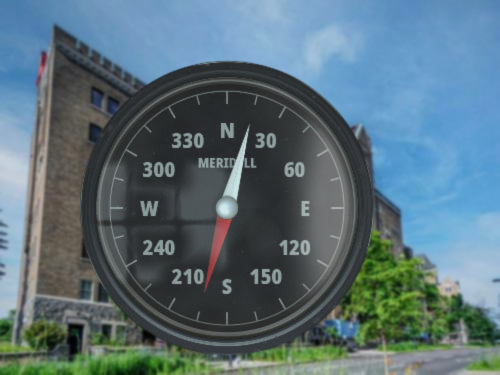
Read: value=195 unit=°
